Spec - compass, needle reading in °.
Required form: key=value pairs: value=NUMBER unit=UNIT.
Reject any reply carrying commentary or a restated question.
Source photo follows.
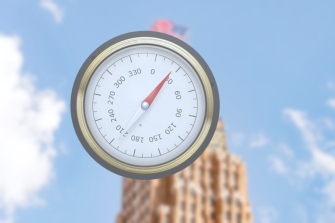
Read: value=25 unit=°
